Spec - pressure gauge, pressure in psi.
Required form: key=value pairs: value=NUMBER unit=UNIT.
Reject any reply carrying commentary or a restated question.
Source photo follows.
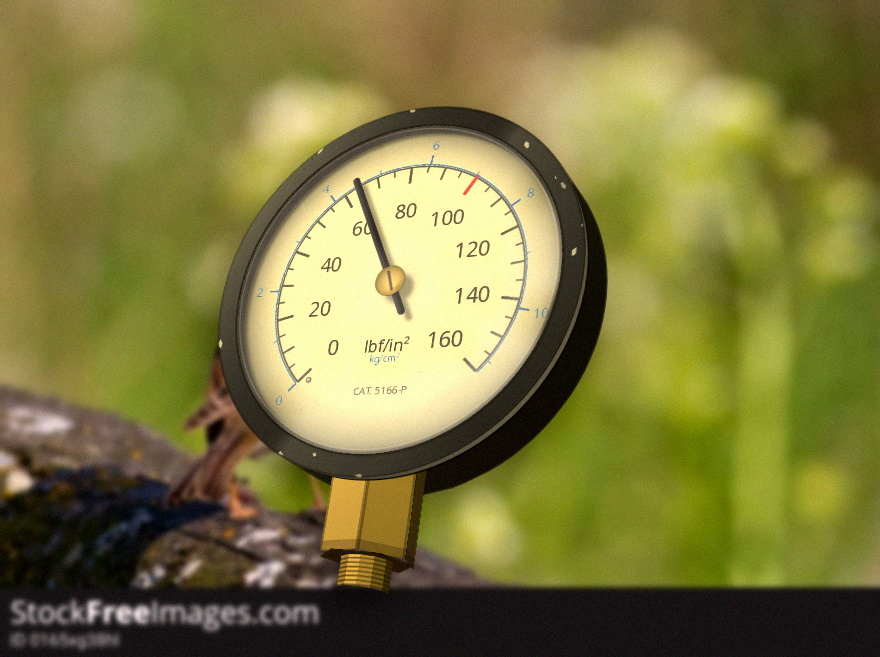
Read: value=65 unit=psi
